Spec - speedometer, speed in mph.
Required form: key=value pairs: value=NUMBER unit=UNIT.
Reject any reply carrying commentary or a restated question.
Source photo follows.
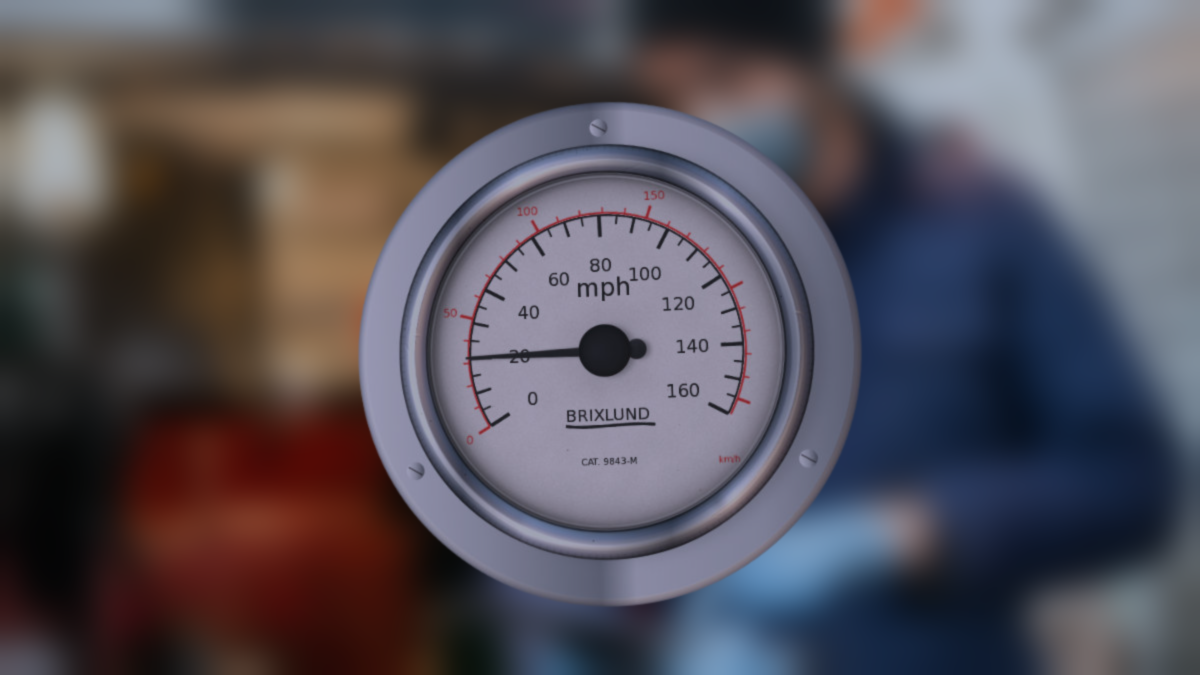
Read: value=20 unit=mph
